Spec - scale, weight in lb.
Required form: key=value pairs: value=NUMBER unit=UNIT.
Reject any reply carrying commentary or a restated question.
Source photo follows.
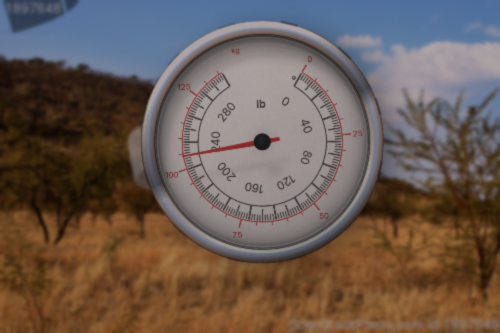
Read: value=230 unit=lb
